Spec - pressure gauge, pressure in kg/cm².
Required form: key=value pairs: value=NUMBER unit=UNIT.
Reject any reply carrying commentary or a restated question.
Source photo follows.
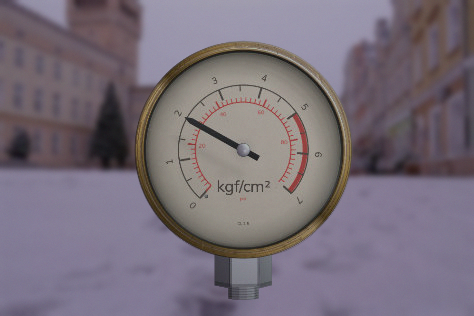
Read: value=2 unit=kg/cm²
